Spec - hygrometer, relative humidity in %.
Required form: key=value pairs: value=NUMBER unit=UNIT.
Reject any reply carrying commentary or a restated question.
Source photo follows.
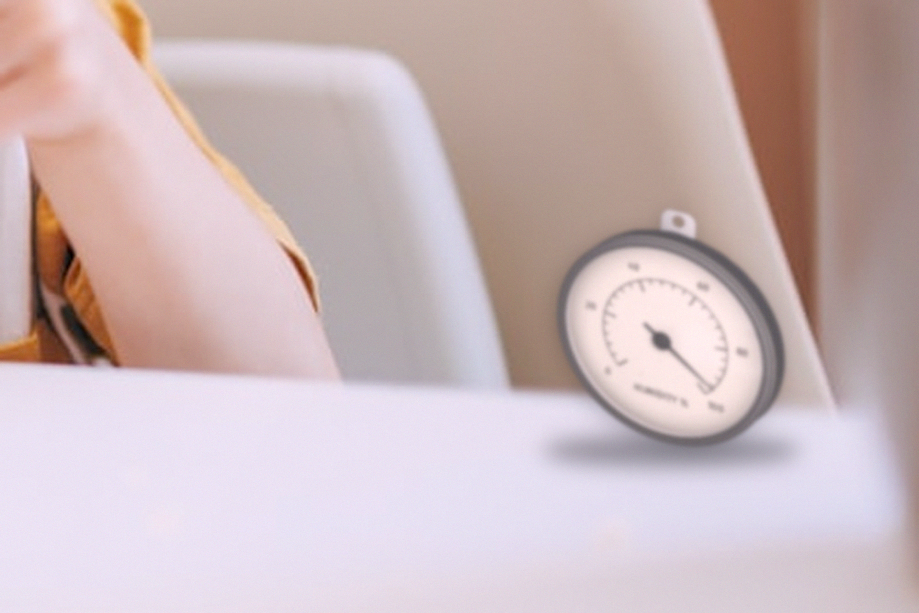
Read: value=96 unit=%
